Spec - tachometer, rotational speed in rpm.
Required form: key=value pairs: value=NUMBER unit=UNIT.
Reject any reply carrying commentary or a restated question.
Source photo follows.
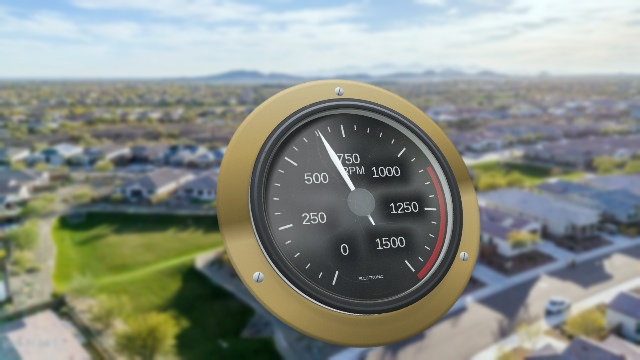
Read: value=650 unit=rpm
